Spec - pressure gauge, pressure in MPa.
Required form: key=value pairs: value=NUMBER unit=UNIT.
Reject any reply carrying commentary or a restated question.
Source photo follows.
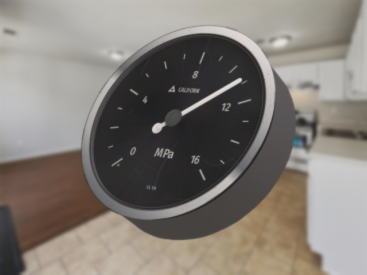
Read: value=11 unit=MPa
